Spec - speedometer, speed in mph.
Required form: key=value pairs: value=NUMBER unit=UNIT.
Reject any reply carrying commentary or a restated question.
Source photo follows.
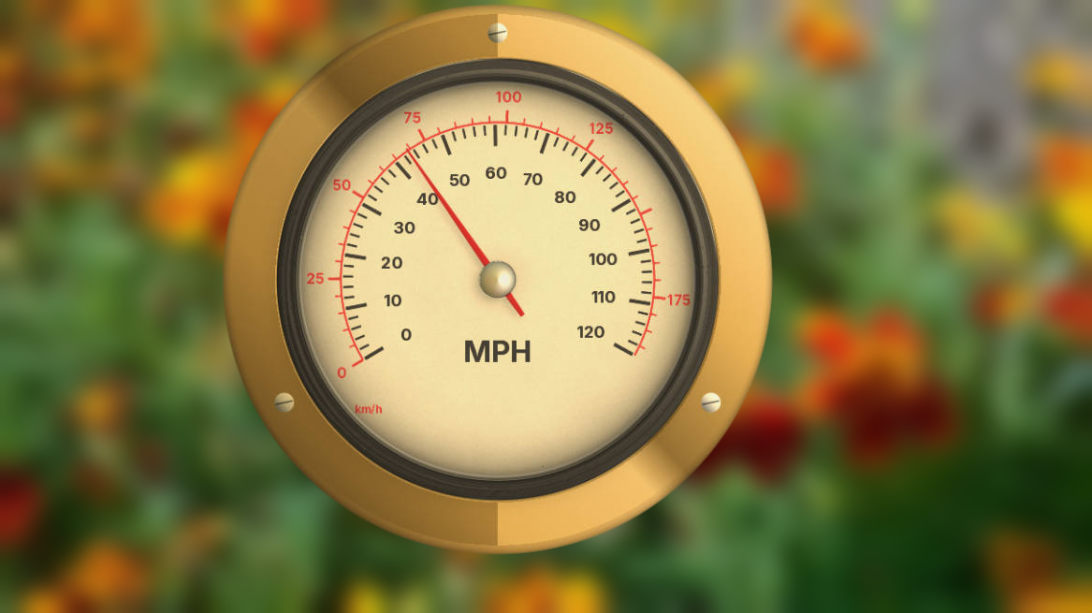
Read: value=43 unit=mph
